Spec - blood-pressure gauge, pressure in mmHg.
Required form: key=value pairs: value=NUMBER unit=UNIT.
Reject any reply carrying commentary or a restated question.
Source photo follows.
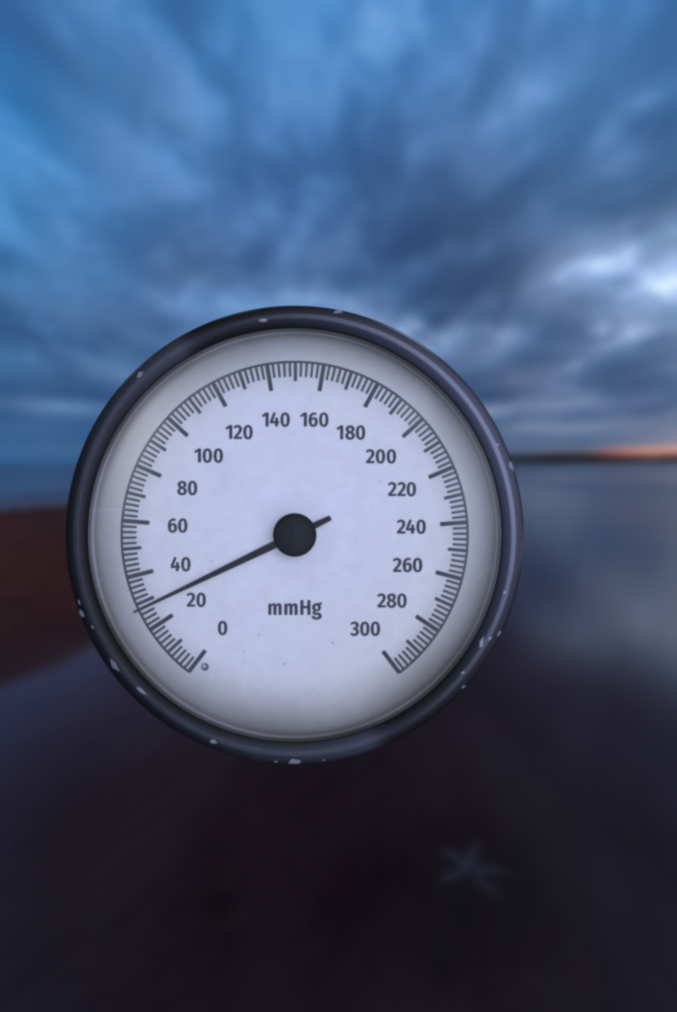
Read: value=28 unit=mmHg
